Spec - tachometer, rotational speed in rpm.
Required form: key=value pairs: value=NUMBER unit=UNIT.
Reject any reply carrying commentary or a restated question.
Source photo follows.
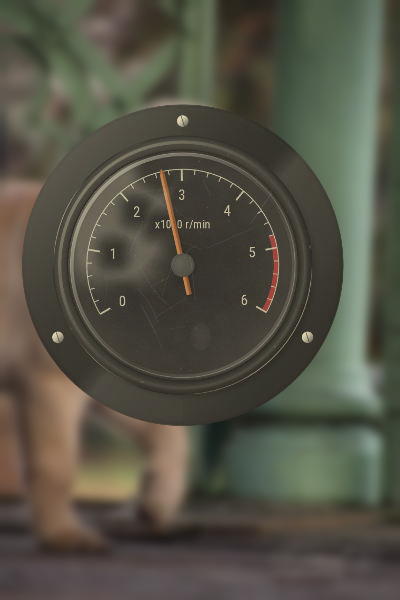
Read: value=2700 unit=rpm
